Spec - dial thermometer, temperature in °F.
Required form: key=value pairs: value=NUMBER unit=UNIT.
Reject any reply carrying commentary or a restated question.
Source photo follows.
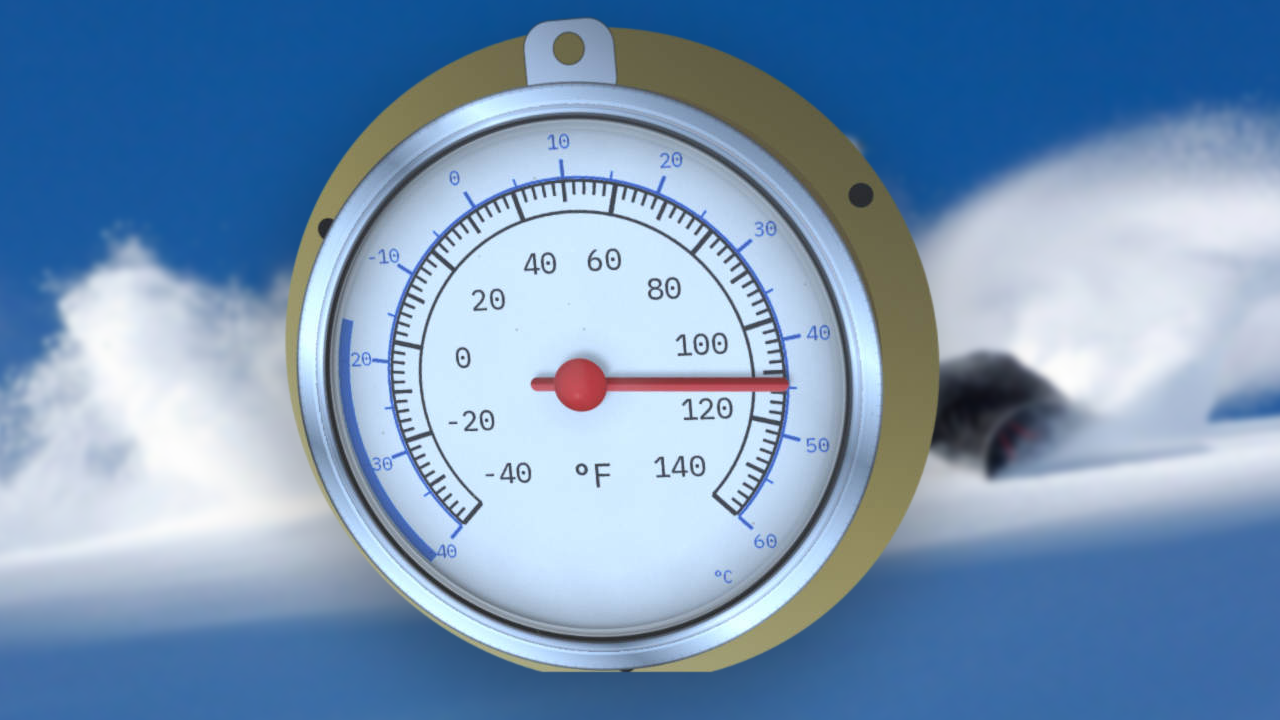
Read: value=112 unit=°F
